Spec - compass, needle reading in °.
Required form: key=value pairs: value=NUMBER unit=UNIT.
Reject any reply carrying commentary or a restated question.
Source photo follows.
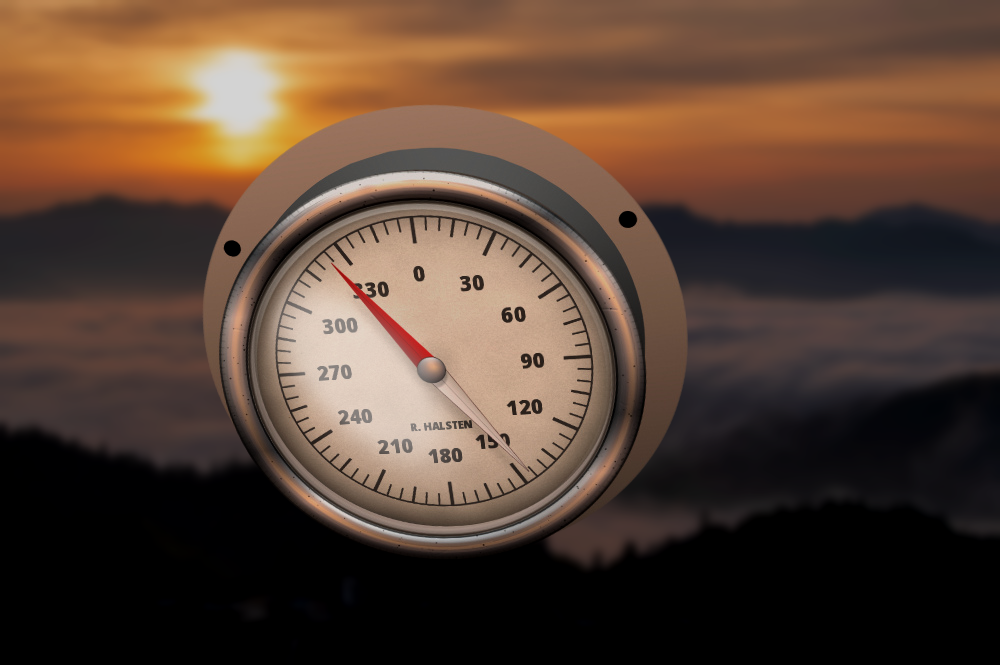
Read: value=325 unit=°
